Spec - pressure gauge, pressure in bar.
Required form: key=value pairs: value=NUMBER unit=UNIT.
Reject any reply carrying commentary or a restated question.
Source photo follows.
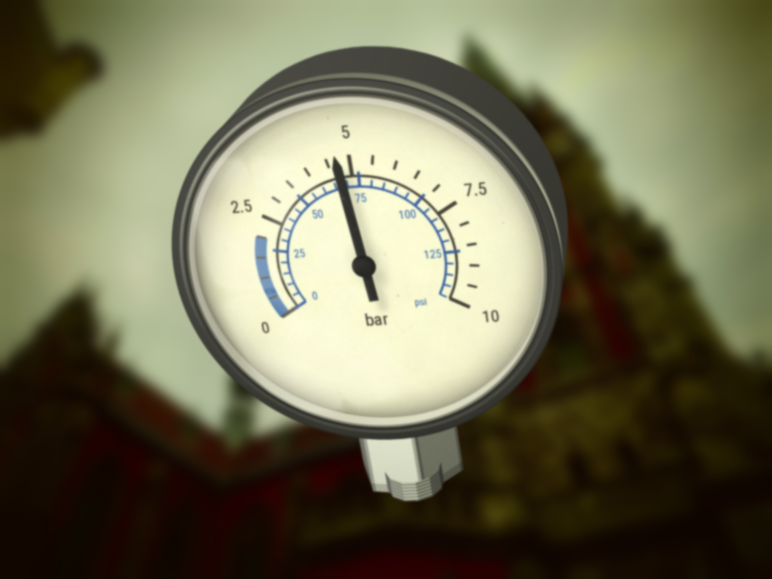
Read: value=4.75 unit=bar
